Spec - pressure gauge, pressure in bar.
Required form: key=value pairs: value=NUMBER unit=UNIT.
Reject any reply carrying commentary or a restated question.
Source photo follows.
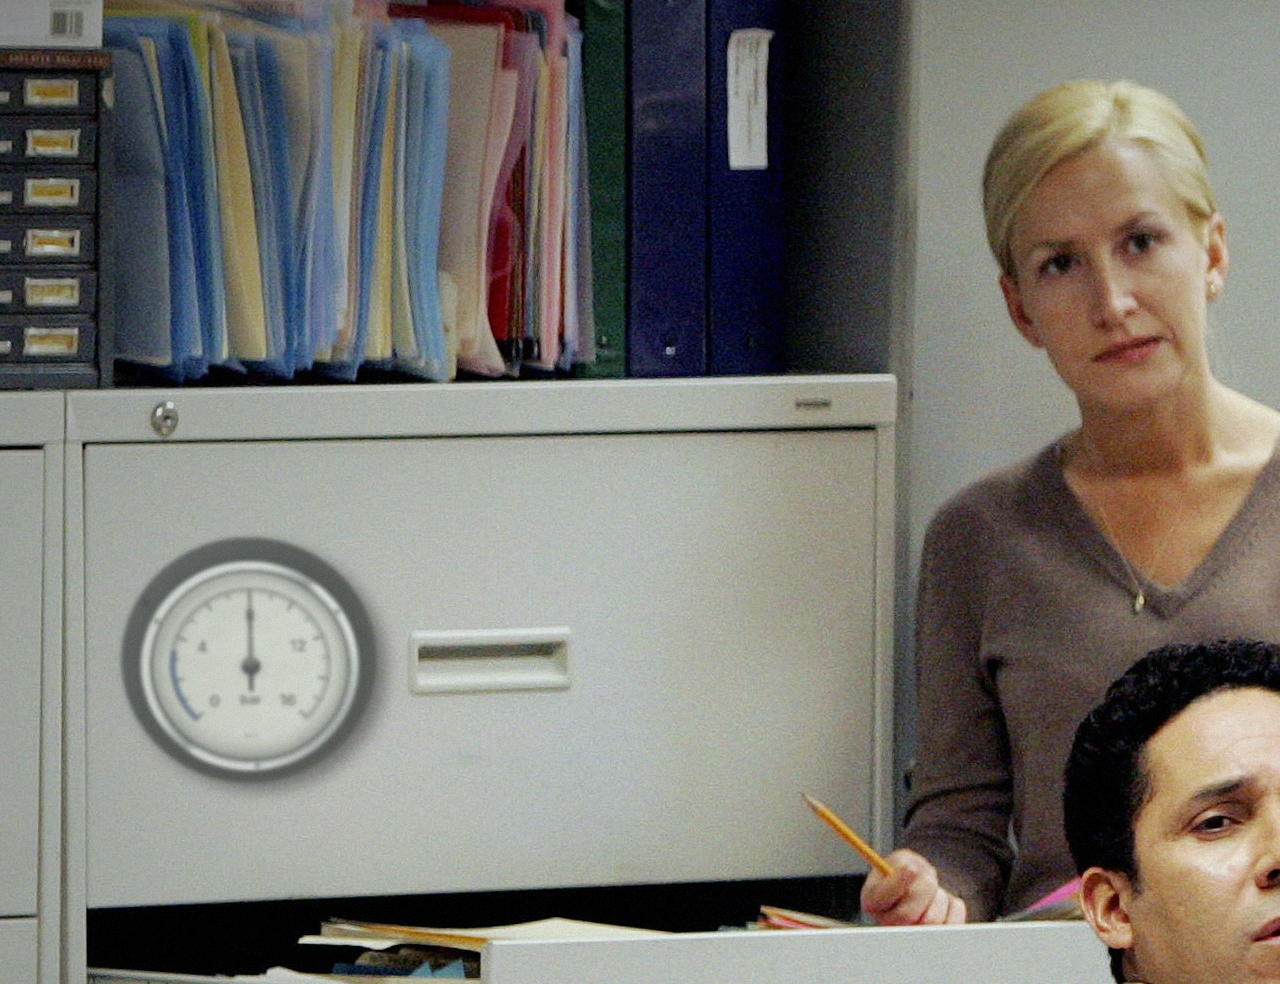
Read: value=8 unit=bar
